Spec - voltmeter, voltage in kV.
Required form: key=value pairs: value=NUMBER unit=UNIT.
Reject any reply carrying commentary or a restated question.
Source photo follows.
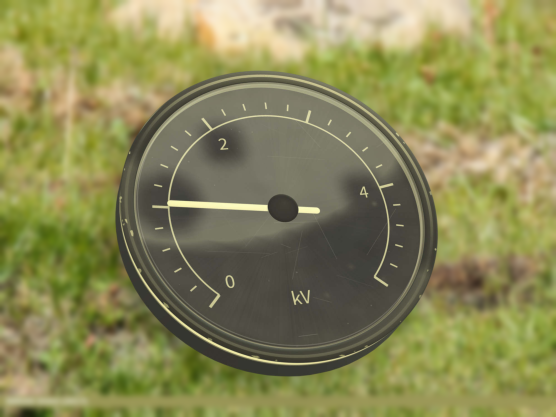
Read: value=1 unit=kV
